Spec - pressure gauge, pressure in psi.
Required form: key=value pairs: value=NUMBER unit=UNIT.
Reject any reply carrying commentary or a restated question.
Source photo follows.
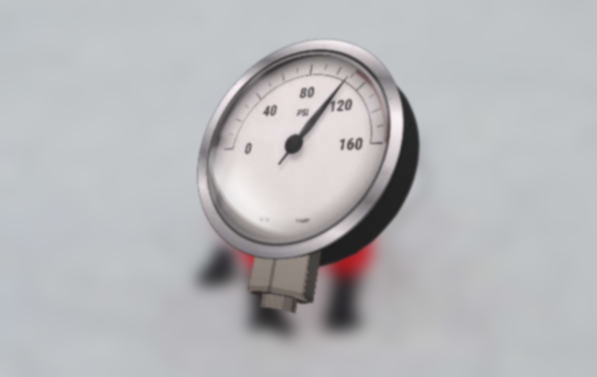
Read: value=110 unit=psi
